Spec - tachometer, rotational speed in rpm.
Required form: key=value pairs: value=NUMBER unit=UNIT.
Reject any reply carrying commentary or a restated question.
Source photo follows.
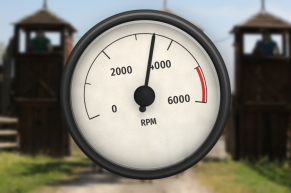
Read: value=3500 unit=rpm
